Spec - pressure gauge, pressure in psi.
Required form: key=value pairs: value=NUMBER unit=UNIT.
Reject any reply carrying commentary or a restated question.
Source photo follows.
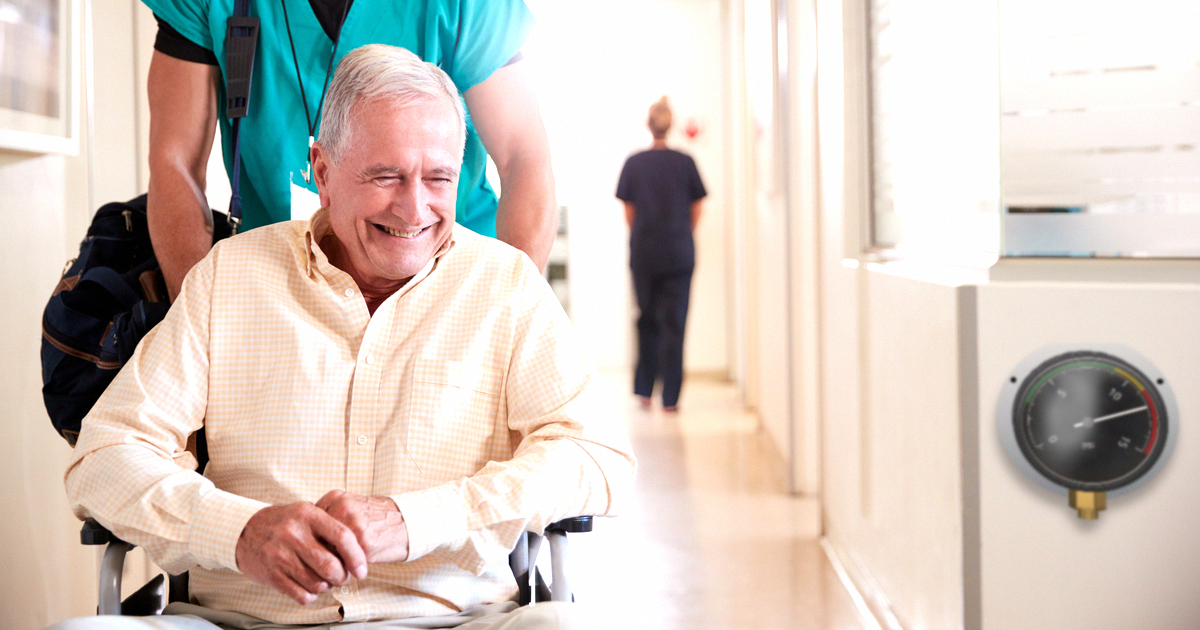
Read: value=12 unit=psi
